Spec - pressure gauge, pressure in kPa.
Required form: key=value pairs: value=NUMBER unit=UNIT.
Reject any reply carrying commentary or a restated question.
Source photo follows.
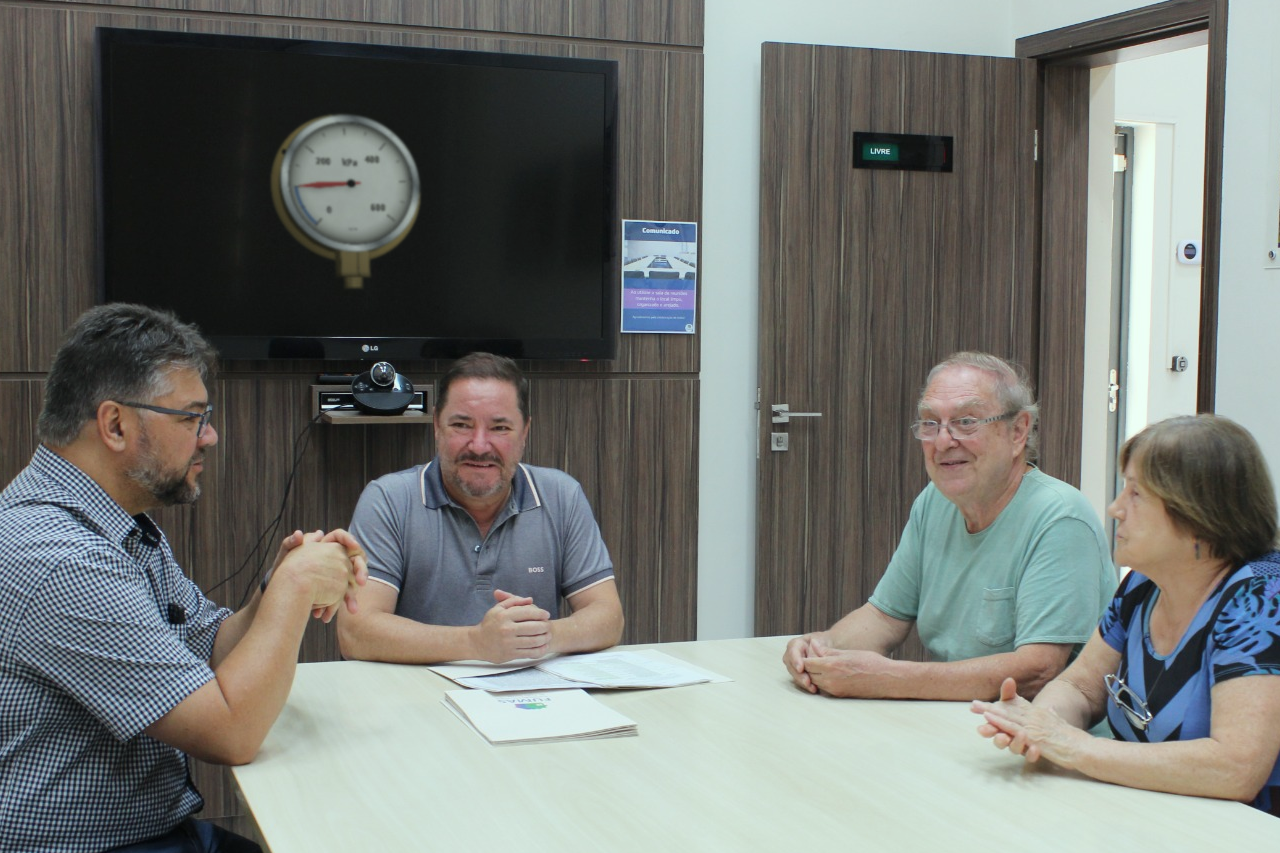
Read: value=100 unit=kPa
